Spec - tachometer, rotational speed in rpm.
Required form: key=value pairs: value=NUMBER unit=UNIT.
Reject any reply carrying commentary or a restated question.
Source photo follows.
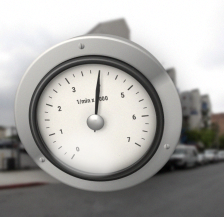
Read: value=4000 unit=rpm
